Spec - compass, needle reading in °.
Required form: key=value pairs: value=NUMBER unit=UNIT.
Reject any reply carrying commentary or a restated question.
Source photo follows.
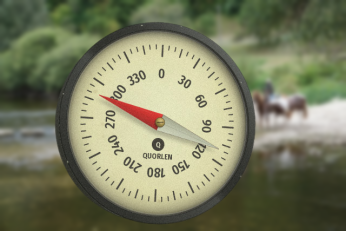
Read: value=290 unit=°
